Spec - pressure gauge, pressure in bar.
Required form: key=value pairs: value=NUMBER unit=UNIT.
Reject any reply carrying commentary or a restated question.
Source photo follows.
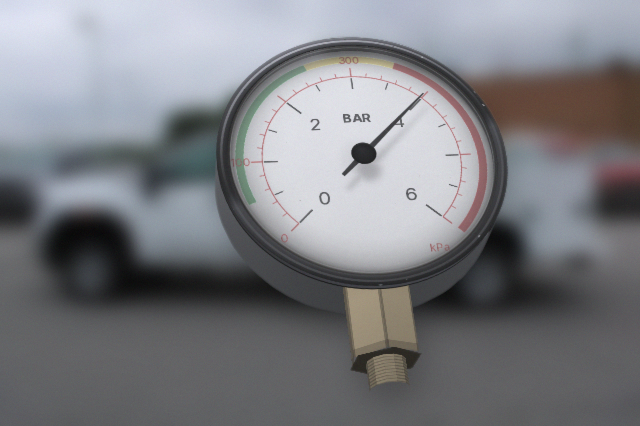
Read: value=4 unit=bar
